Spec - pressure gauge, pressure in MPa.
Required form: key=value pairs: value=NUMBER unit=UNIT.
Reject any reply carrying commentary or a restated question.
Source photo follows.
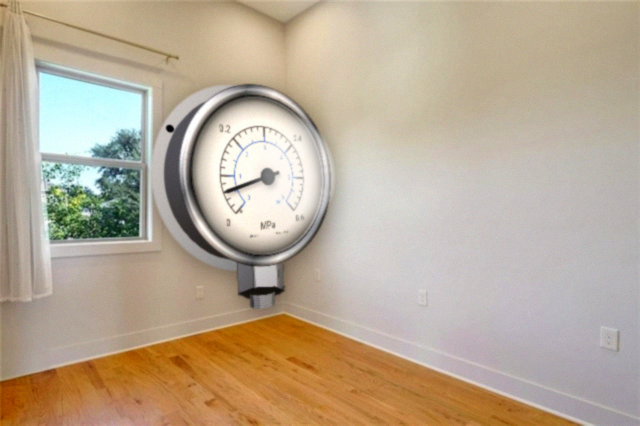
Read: value=0.06 unit=MPa
